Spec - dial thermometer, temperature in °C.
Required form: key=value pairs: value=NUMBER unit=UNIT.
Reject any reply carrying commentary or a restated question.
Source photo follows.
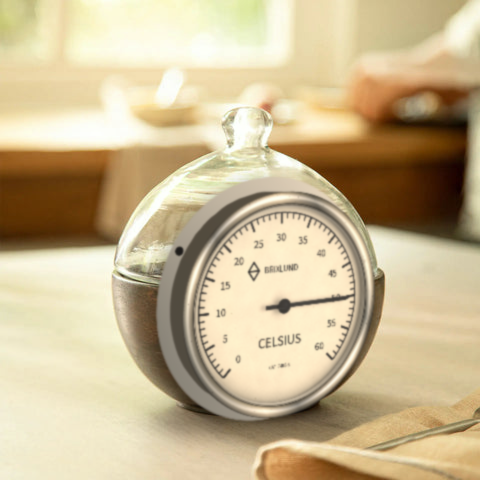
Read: value=50 unit=°C
